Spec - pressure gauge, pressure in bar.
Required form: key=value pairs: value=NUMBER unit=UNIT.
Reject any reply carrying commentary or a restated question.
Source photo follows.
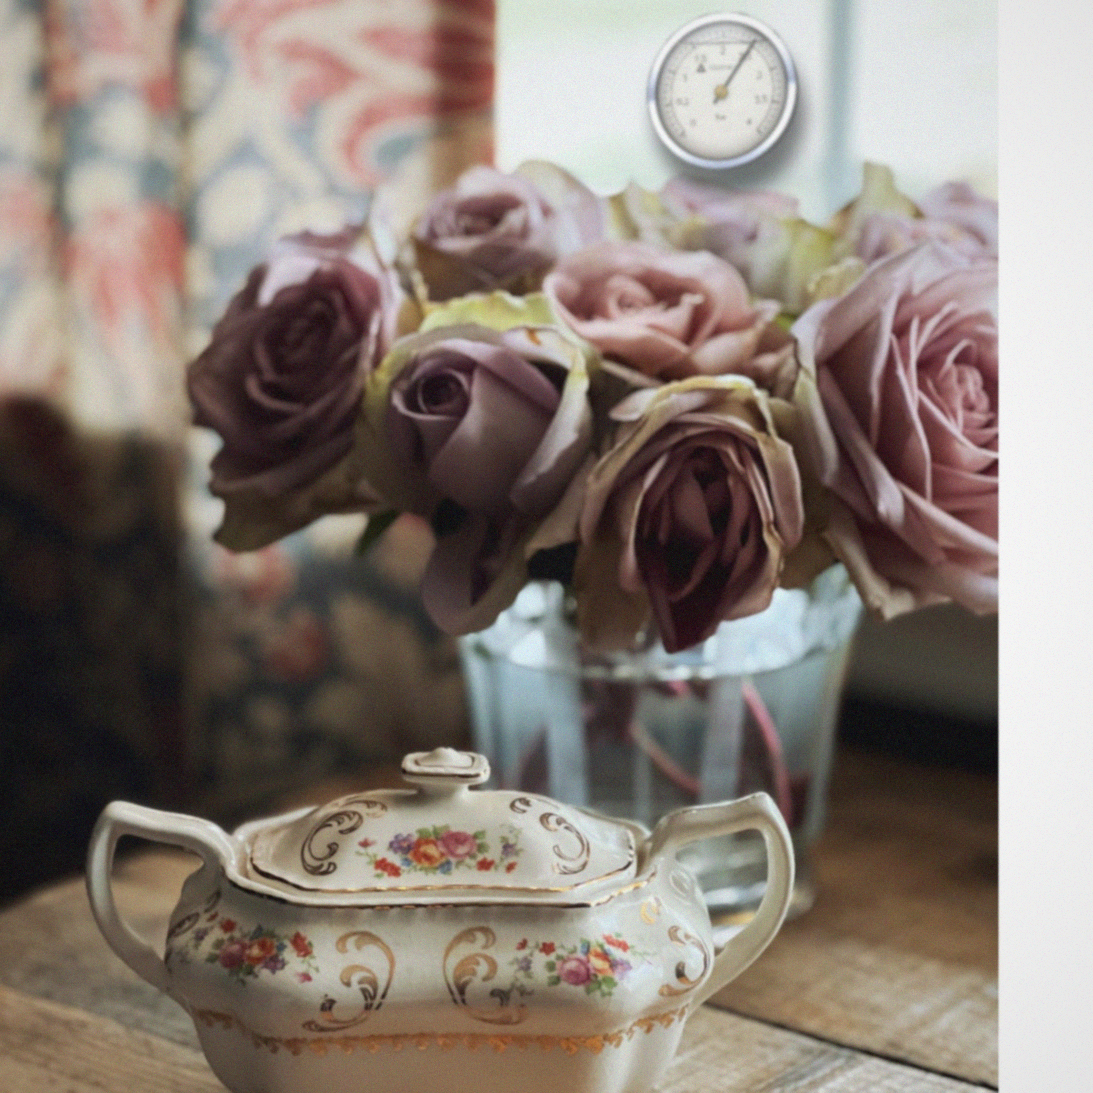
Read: value=2.5 unit=bar
